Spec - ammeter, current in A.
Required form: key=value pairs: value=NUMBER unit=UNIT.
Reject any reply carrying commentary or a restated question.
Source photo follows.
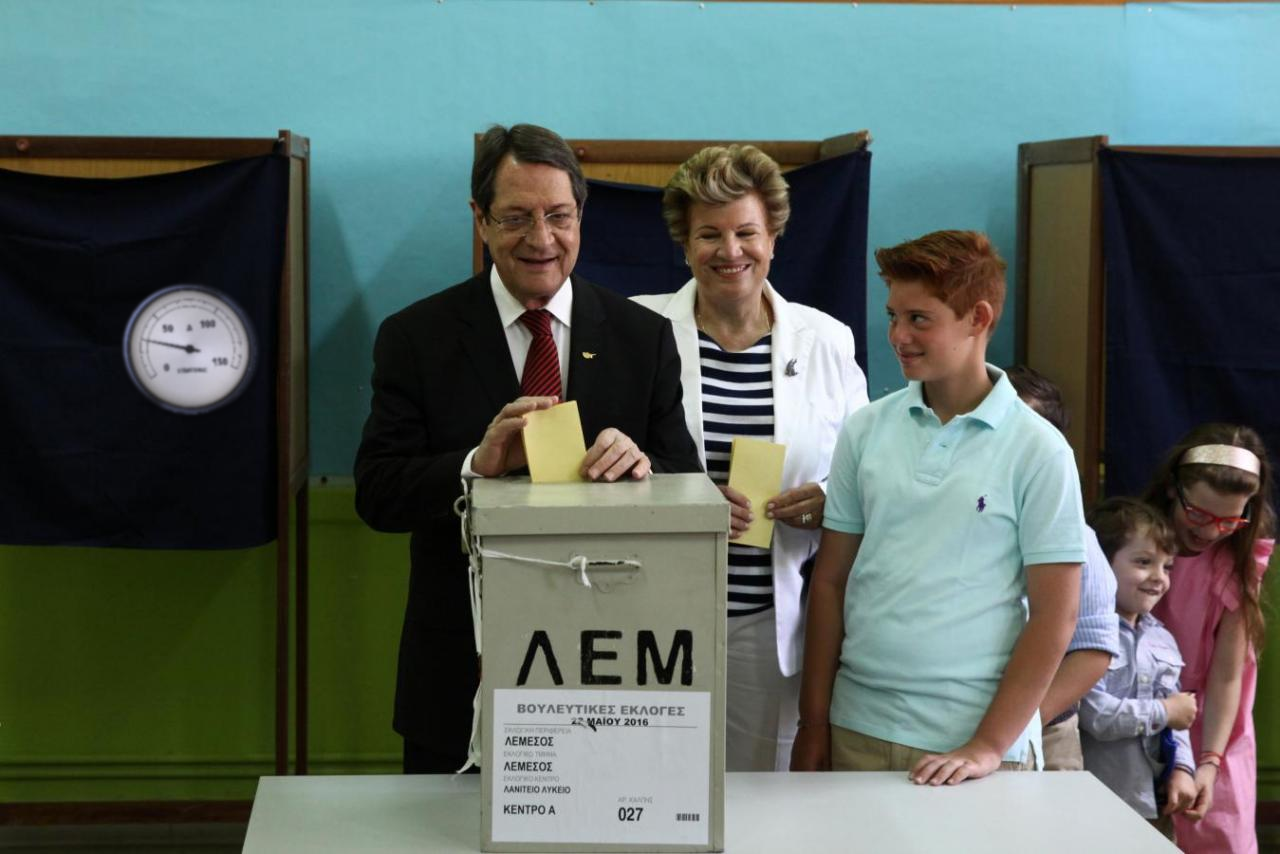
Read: value=30 unit=A
